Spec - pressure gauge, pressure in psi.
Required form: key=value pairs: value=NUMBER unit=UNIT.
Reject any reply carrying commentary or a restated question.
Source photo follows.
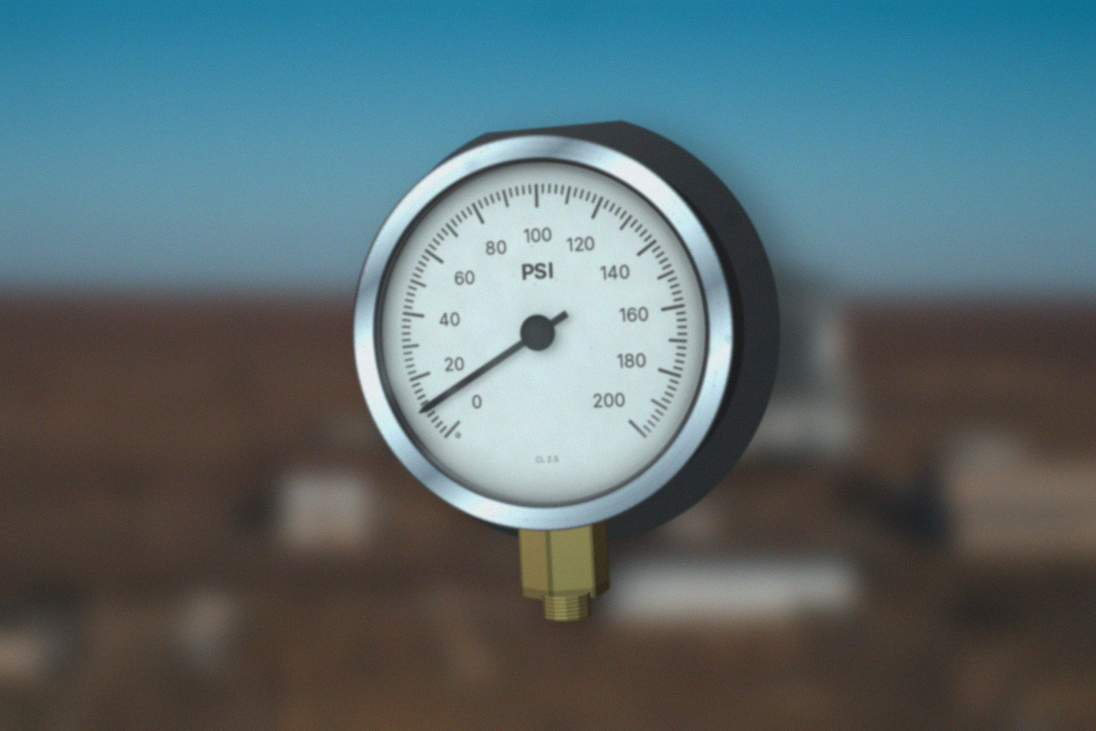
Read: value=10 unit=psi
